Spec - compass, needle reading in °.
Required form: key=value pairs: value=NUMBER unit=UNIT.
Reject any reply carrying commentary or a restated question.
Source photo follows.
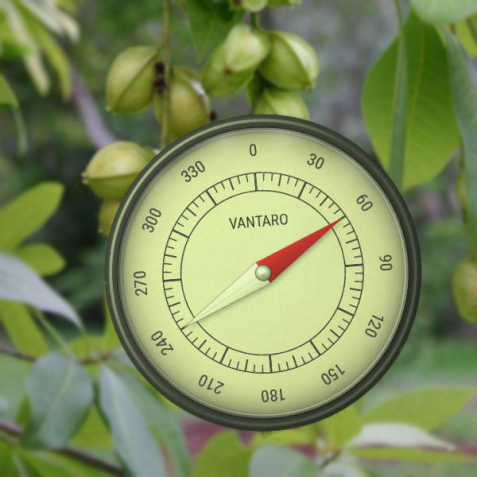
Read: value=60 unit=°
